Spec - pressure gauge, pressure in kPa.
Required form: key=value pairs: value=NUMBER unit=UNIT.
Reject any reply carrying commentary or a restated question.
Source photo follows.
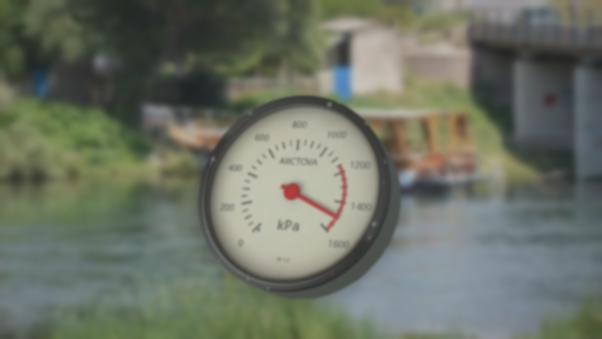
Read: value=1500 unit=kPa
